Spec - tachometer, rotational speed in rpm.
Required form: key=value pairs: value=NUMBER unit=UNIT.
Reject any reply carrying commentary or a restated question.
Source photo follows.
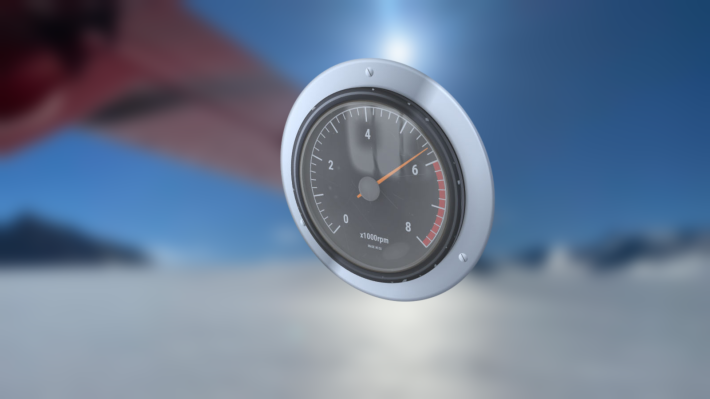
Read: value=5700 unit=rpm
